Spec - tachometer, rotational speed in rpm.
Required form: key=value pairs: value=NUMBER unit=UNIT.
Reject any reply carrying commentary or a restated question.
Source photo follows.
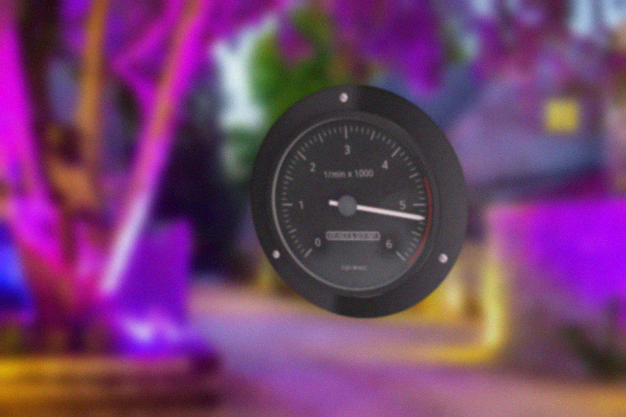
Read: value=5200 unit=rpm
